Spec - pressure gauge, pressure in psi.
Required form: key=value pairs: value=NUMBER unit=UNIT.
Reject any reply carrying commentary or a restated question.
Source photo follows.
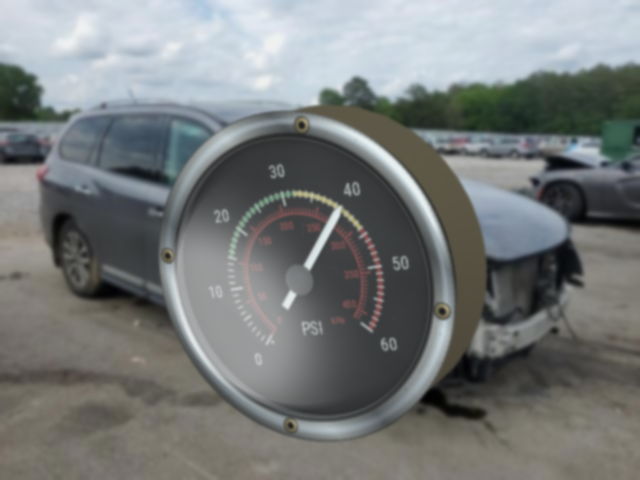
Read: value=40 unit=psi
